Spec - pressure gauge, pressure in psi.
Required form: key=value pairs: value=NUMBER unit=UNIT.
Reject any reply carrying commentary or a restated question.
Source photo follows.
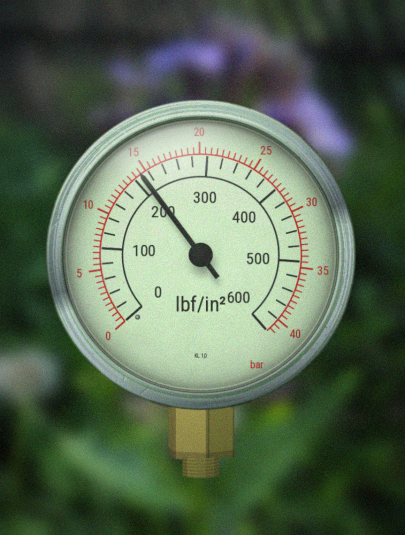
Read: value=210 unit=psi
